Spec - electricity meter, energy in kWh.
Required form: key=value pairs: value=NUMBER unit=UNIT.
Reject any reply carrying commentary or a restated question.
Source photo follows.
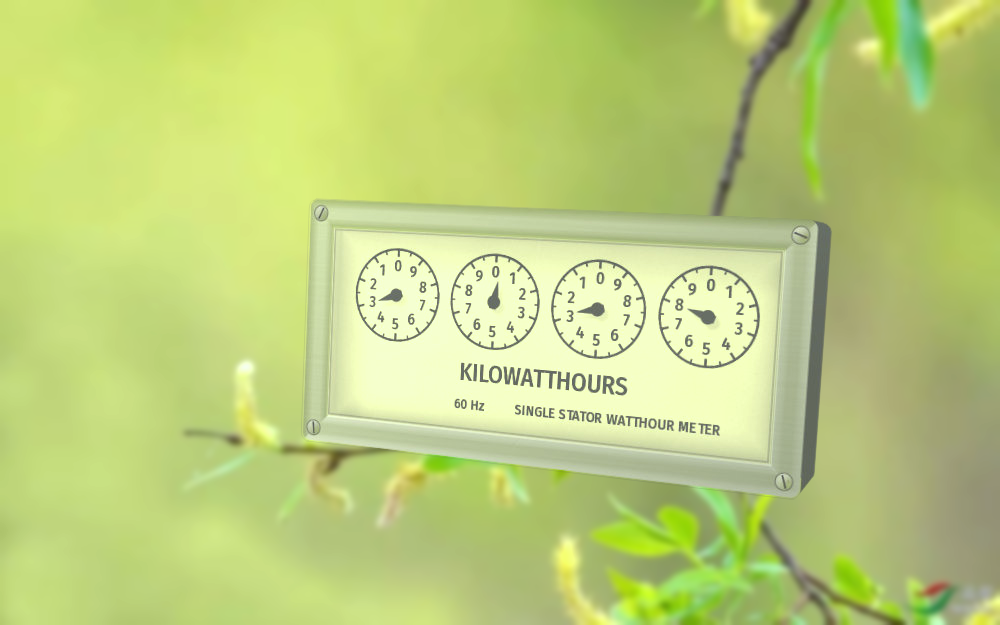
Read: value=3028 unit=kWh
